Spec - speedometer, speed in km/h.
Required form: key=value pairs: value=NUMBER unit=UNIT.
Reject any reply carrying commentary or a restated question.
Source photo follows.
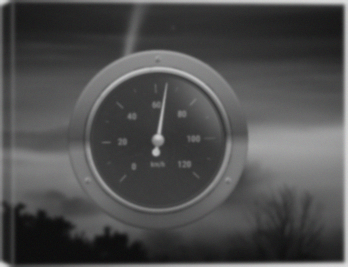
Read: value=65 unit=km/h
